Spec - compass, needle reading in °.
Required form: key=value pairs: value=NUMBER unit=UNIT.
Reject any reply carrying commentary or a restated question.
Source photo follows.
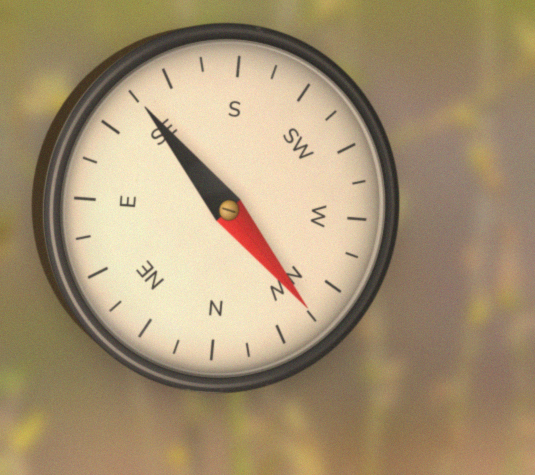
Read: value=315 unit=°
